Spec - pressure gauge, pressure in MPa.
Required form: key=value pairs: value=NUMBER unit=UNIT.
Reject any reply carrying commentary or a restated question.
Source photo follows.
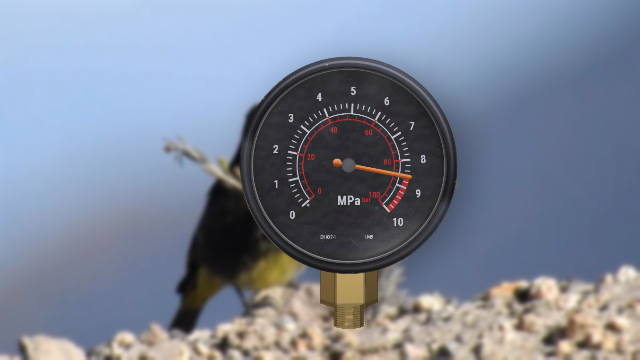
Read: value=8.6 unit=MPa
